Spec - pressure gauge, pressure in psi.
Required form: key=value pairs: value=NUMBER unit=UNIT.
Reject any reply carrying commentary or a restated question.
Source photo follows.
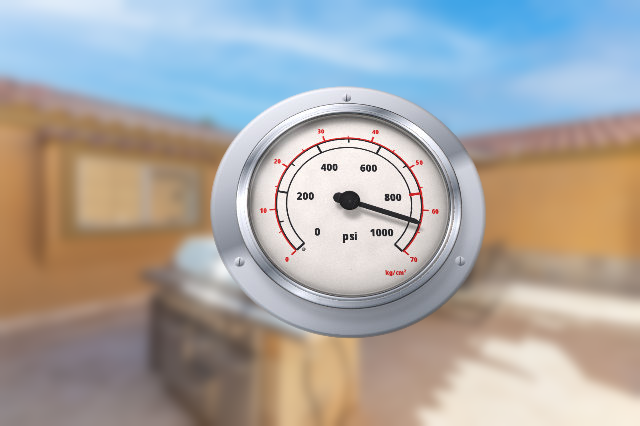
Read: value=900 unit=psi
